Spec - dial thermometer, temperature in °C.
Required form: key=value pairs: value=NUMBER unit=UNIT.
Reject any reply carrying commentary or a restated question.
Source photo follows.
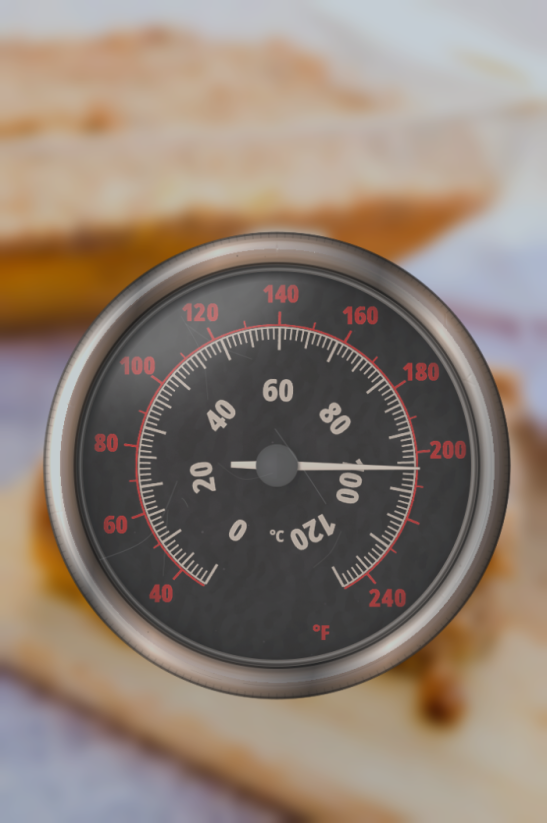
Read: value=96 unit=°C
